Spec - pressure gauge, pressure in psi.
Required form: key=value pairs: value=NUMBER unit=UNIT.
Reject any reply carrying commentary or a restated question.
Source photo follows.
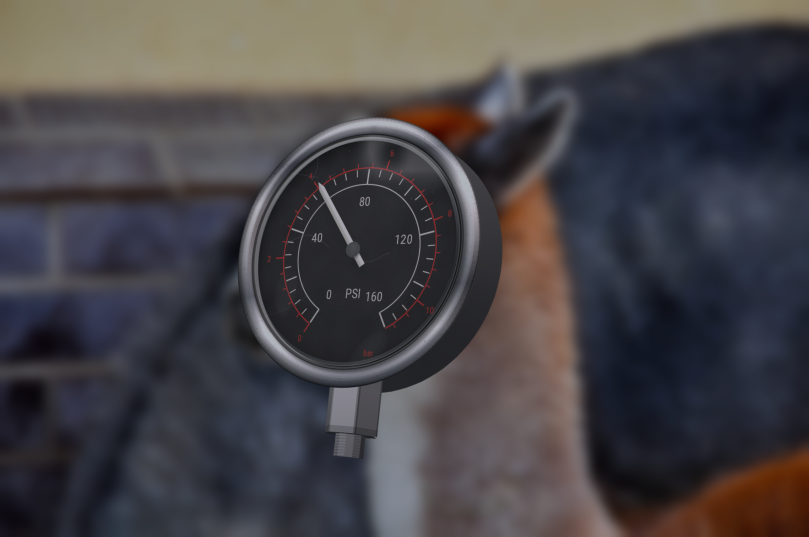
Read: value=60 unit=psi
